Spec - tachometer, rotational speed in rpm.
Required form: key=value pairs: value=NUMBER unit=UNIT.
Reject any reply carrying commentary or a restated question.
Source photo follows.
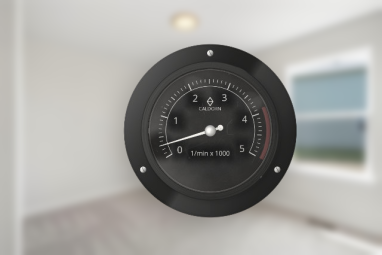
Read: value=300 unit=rpm
